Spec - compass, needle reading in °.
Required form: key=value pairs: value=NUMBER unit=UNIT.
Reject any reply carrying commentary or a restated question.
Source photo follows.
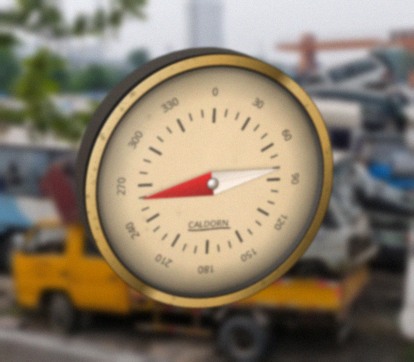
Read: value=260 unit=°
